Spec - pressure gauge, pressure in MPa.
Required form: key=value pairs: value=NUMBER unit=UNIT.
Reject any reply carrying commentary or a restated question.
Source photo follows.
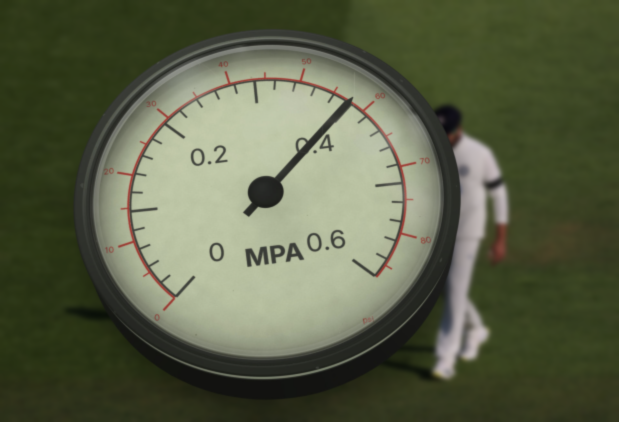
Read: value=0.4 unit=MPa
